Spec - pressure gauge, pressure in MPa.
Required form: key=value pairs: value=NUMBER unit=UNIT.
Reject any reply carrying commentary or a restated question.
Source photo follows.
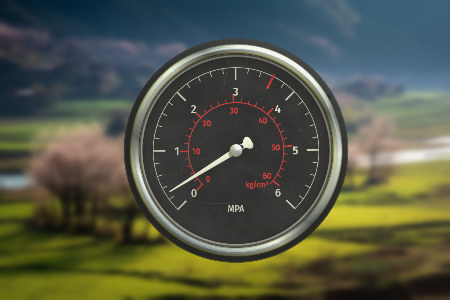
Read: value=0.3 unit=MPa
